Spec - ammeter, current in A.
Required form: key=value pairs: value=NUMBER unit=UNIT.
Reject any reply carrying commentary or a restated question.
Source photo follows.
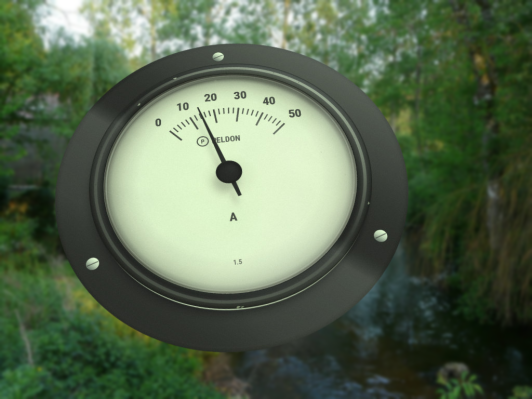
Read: value=14 unit=A
